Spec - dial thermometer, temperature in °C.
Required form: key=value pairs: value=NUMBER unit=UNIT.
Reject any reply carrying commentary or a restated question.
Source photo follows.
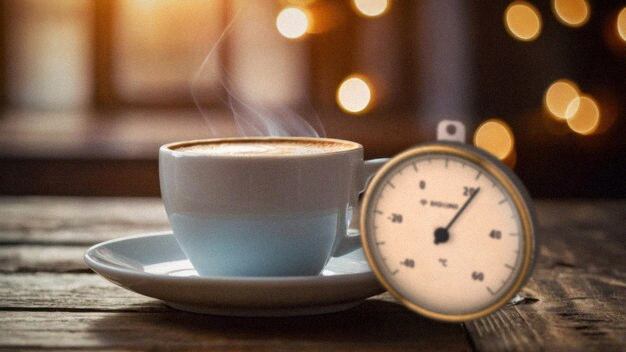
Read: value=22.5 unit=°C
